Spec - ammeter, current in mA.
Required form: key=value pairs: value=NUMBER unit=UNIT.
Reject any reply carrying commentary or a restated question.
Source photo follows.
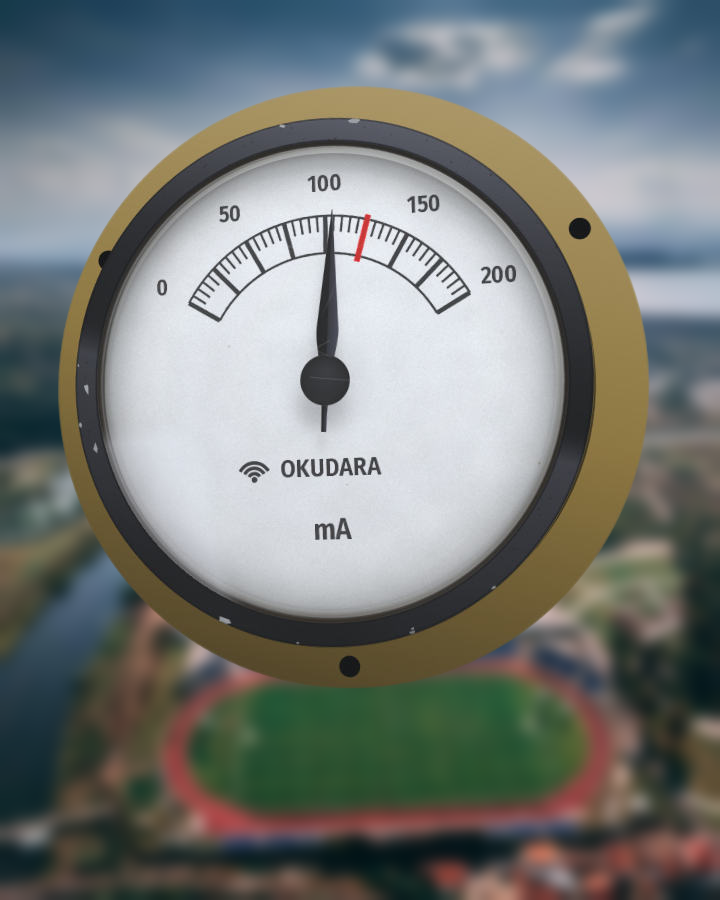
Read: value=105 unit=mA
